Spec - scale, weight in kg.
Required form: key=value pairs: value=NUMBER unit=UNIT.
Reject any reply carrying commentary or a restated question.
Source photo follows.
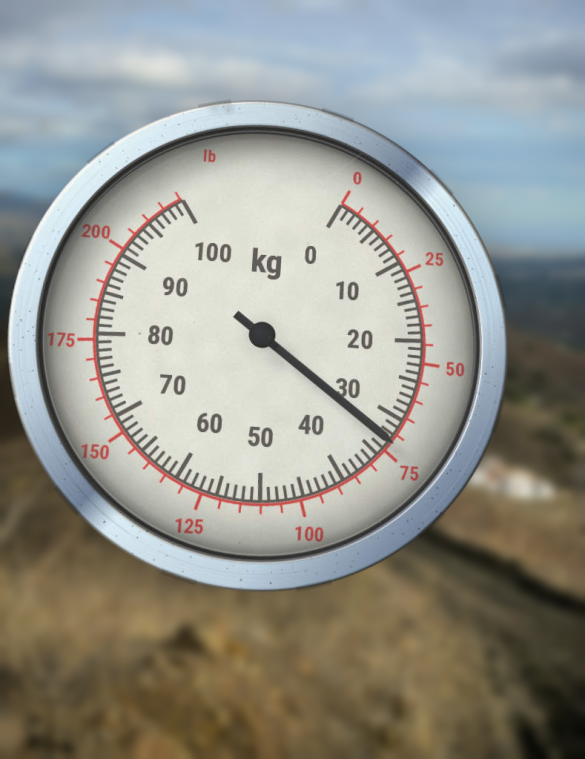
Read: value=33 unit=kg
